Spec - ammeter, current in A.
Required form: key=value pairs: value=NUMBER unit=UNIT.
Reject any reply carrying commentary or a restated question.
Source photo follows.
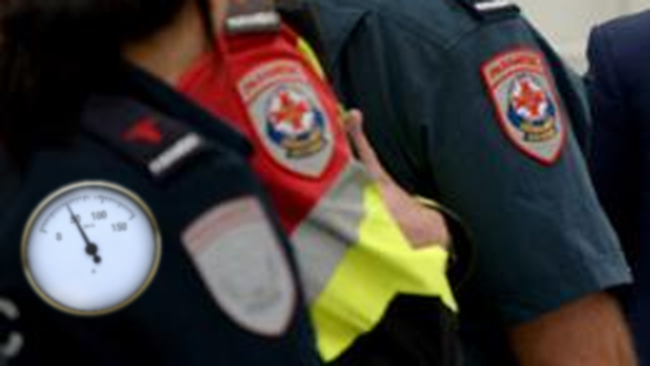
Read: value=50 unit=A
